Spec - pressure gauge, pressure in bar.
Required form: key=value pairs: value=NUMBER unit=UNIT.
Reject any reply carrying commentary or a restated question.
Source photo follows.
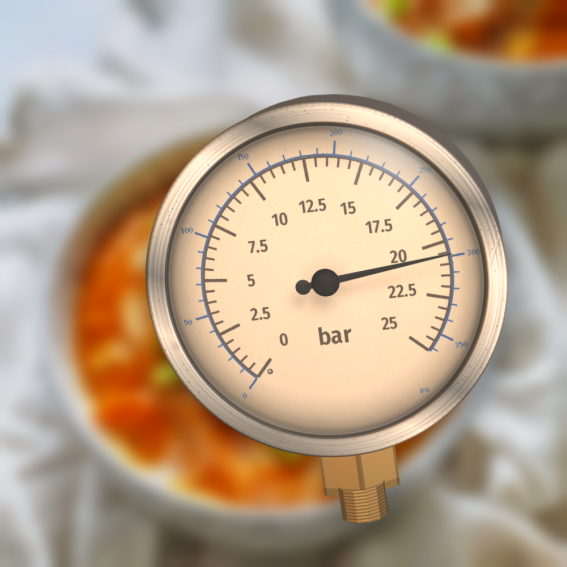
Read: value=20.5 unit=bar
